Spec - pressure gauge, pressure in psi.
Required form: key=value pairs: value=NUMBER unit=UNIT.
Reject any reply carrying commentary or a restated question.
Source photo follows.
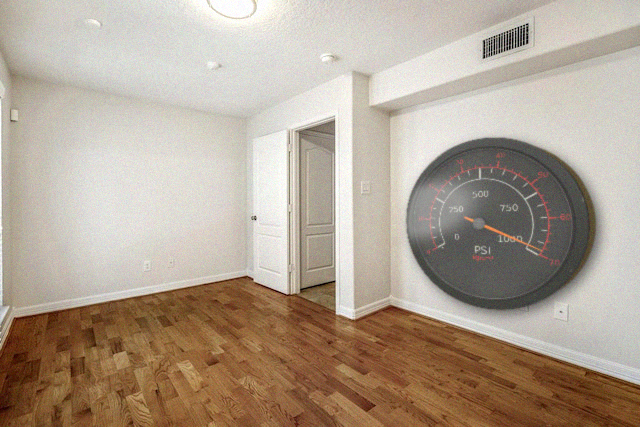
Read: value=975 unit=psi
